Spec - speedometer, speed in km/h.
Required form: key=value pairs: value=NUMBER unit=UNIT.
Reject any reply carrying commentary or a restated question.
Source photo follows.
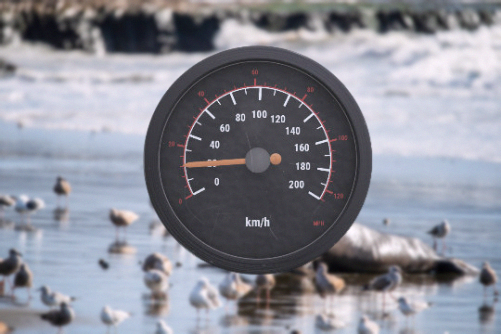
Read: value=20 unit=km/h
